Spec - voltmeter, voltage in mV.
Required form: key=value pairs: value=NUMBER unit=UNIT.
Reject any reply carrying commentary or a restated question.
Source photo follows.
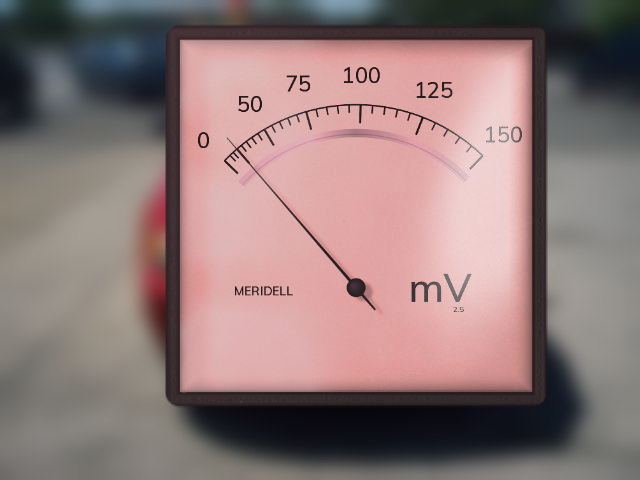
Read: value=25 unit=mV
